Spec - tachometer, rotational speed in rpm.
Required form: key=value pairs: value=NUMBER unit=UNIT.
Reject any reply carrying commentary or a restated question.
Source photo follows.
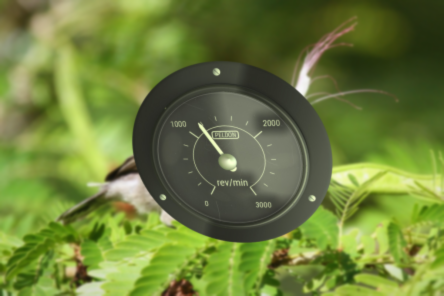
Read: value=1200 unit=rpm
